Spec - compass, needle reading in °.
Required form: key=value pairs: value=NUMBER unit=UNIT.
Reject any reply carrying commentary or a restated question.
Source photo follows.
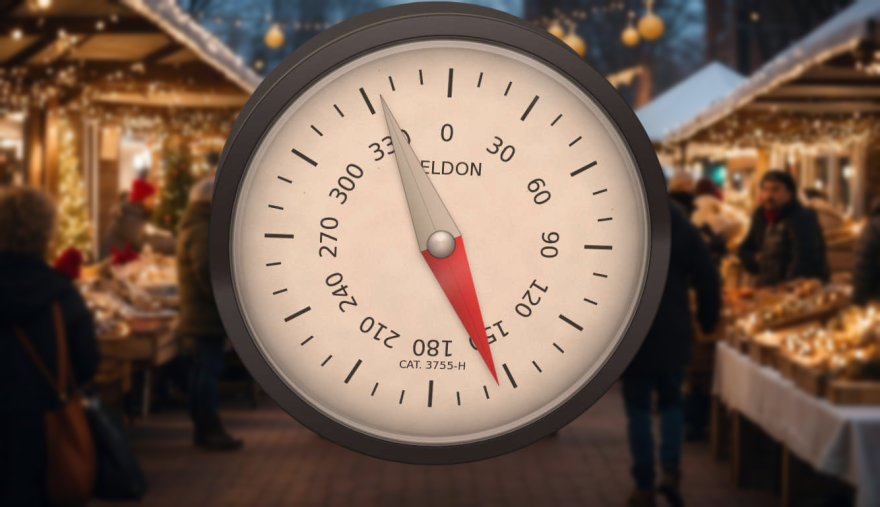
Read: value=155 unit=°
